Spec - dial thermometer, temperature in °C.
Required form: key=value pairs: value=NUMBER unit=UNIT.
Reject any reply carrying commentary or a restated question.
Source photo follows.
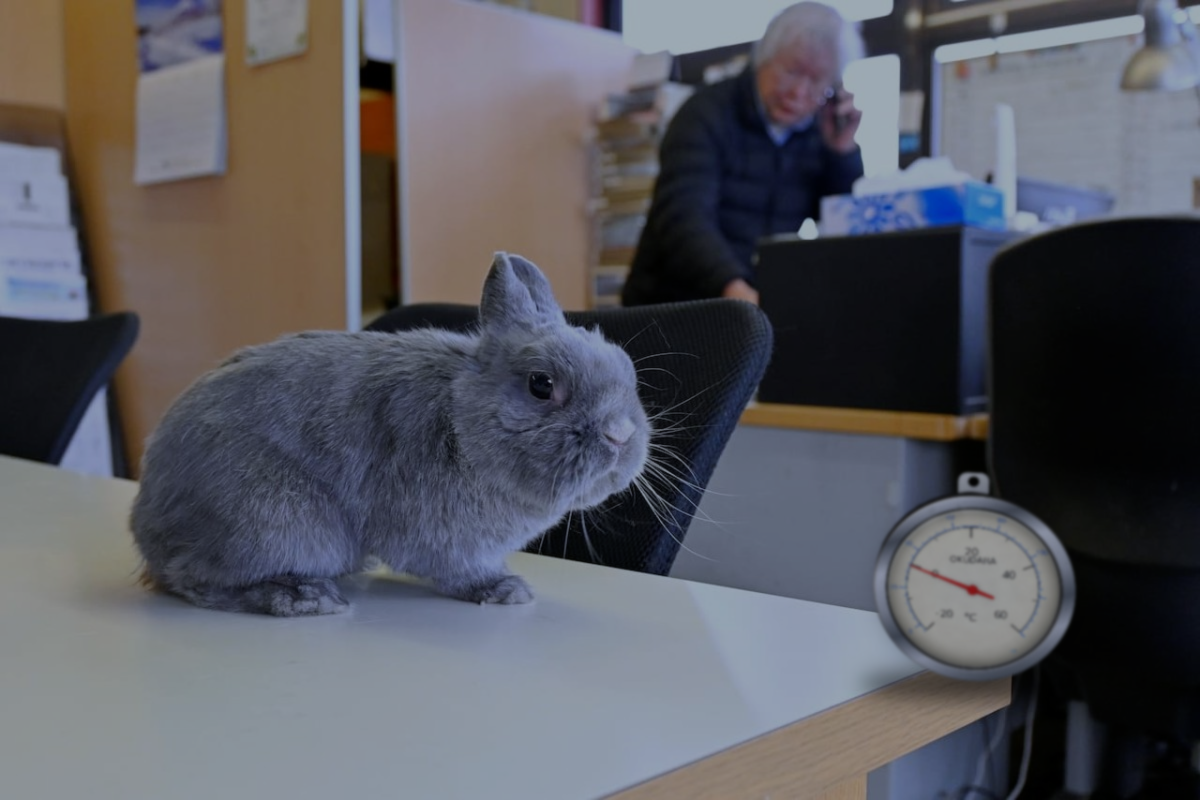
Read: value=0 unit=°C
